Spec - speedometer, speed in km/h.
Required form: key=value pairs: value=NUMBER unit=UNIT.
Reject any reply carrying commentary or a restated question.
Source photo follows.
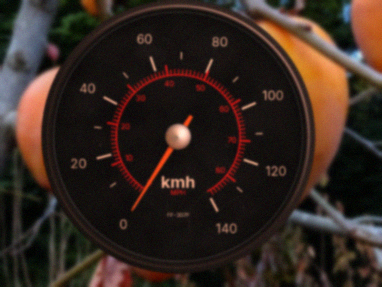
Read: value=0 unit=km/h
